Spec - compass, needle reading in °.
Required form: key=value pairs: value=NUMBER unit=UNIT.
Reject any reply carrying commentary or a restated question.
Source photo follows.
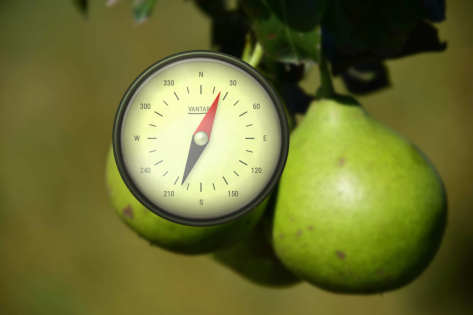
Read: value=22.5 unit=°
